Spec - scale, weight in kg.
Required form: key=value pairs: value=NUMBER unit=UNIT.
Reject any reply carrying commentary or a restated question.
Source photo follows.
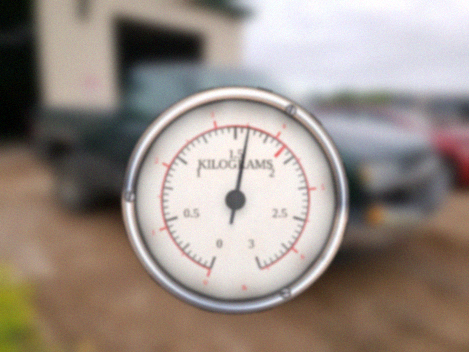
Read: value=1.6 unit=kg
